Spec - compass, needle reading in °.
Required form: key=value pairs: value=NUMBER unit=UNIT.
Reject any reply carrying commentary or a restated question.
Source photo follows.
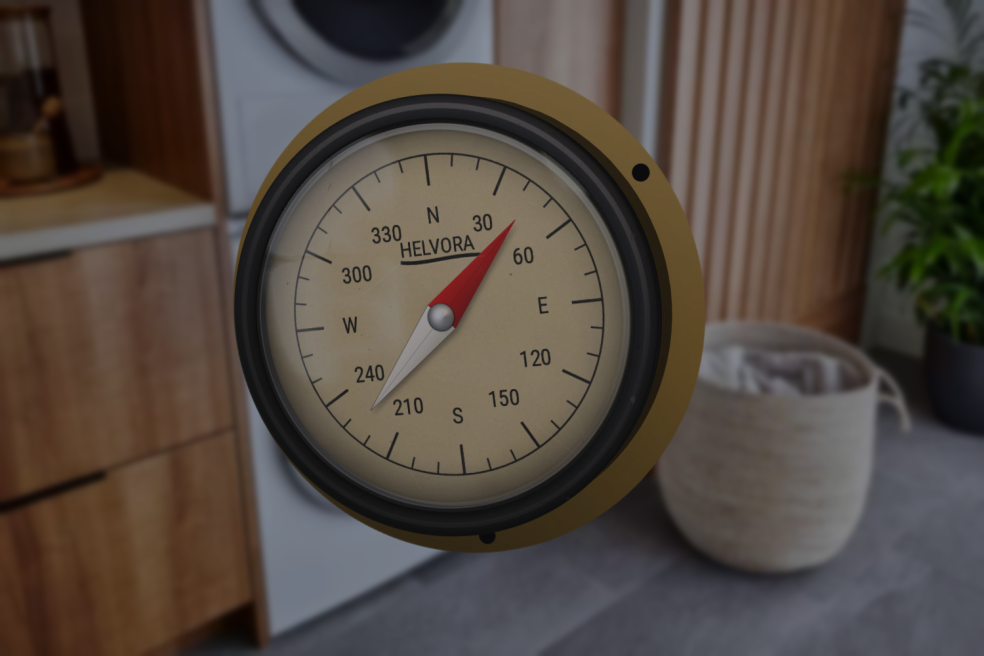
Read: value=45 unit=°
